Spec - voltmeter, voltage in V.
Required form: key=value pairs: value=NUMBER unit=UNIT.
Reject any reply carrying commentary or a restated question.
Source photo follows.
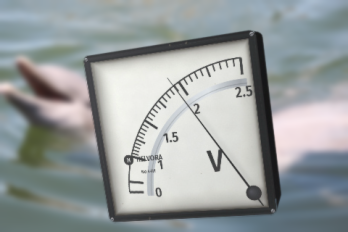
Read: value=1.95 unit=V
